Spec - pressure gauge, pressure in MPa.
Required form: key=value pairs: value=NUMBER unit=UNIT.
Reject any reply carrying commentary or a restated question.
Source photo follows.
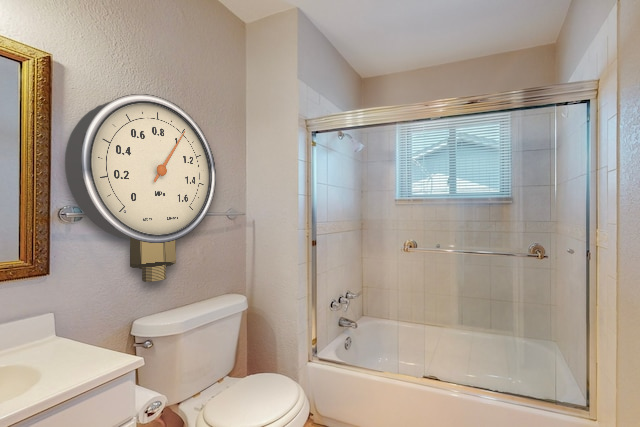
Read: value=1 unit=MPa
